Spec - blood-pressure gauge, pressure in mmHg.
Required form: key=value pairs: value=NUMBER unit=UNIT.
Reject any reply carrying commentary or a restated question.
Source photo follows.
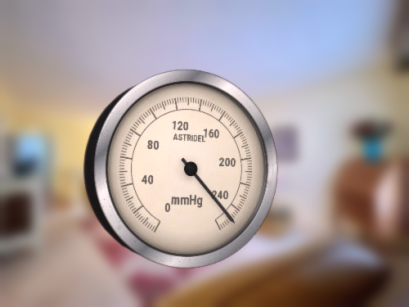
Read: value=250 unit=mmHg
